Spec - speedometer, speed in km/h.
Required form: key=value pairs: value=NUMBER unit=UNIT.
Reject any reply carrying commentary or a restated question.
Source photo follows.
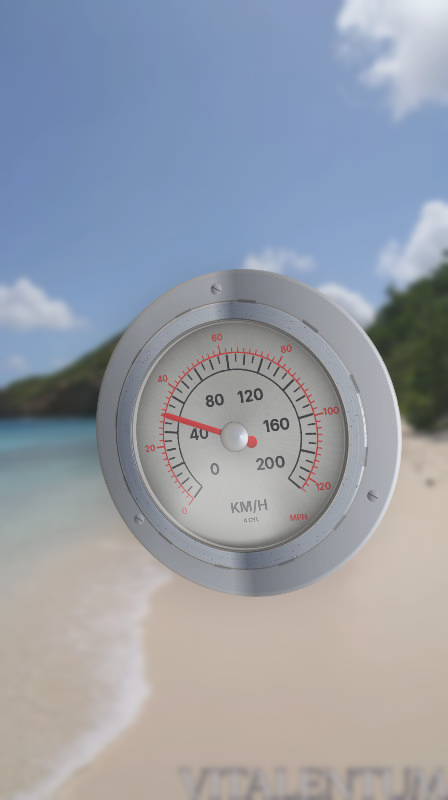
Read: value=50 unit=km/h
